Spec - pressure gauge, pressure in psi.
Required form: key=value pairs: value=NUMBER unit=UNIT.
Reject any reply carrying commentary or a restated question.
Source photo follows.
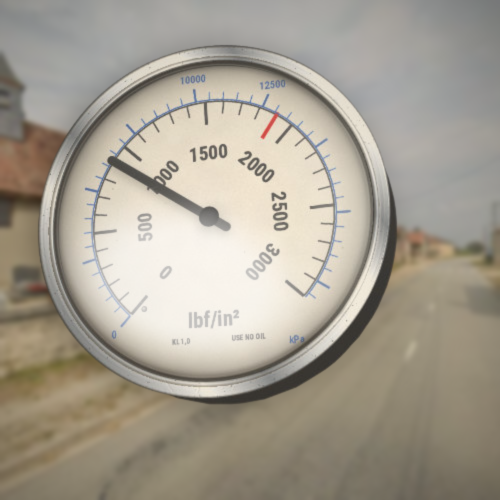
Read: value=900 unit=psi
